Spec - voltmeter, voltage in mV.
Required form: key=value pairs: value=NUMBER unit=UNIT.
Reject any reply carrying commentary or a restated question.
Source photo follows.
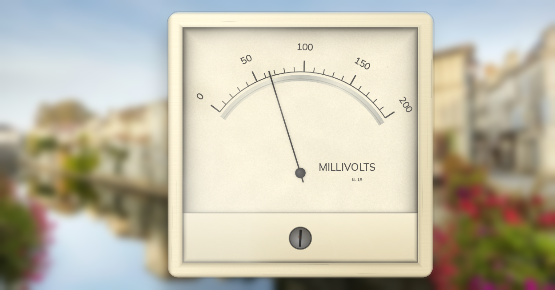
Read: value=65 unit=mV
